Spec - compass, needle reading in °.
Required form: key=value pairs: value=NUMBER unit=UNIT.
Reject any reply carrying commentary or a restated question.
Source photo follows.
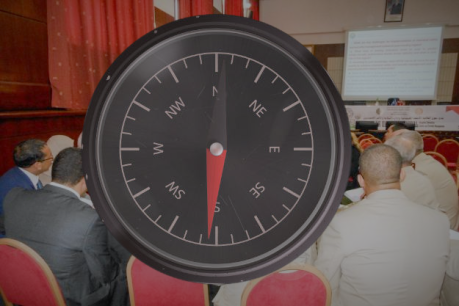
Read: value=185 unit=°
